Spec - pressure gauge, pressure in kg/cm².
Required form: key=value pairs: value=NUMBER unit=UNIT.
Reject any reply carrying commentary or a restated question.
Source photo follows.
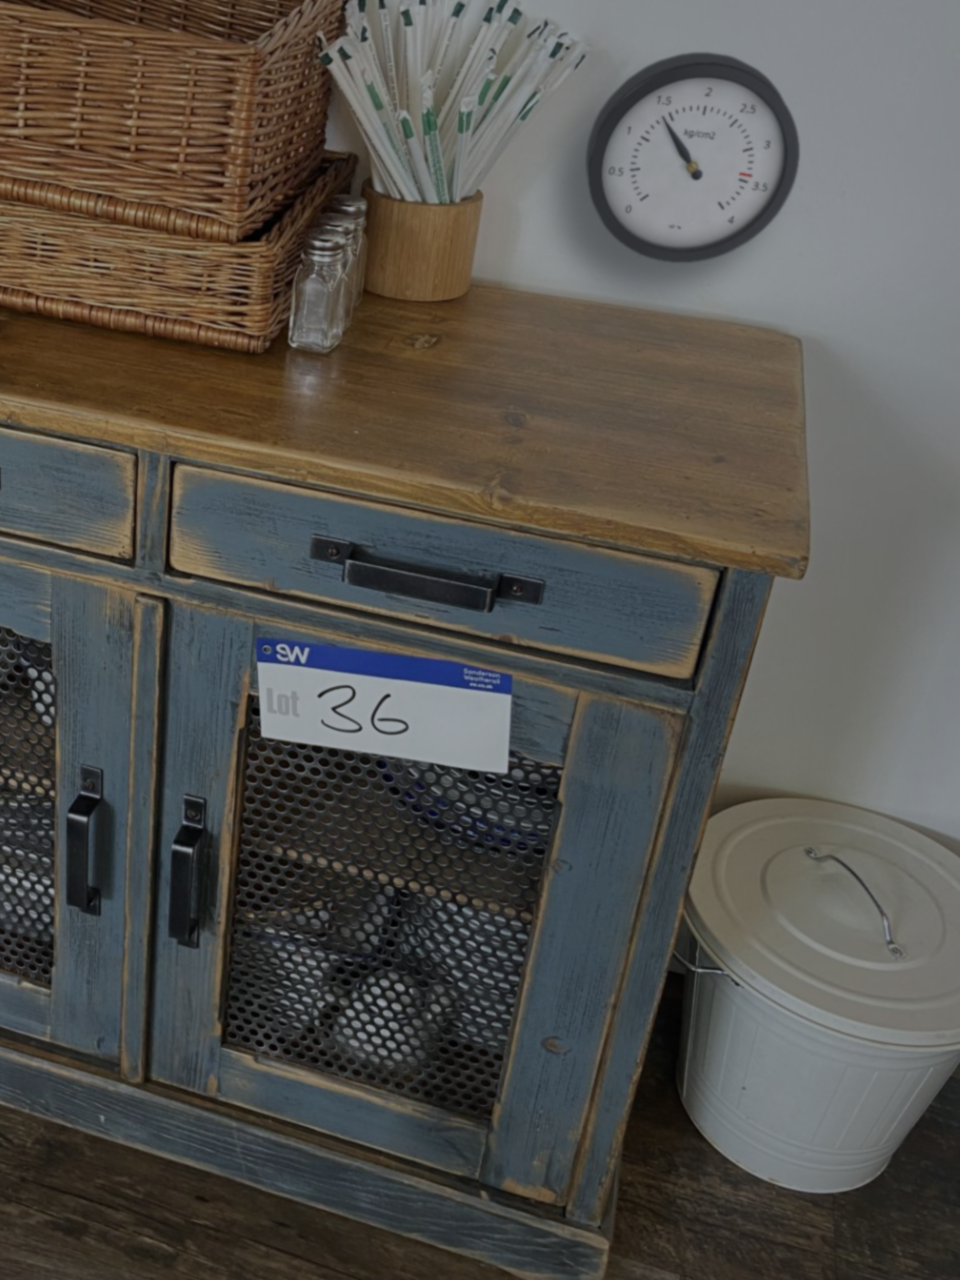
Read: value=1.4 unit=kg/cm²
